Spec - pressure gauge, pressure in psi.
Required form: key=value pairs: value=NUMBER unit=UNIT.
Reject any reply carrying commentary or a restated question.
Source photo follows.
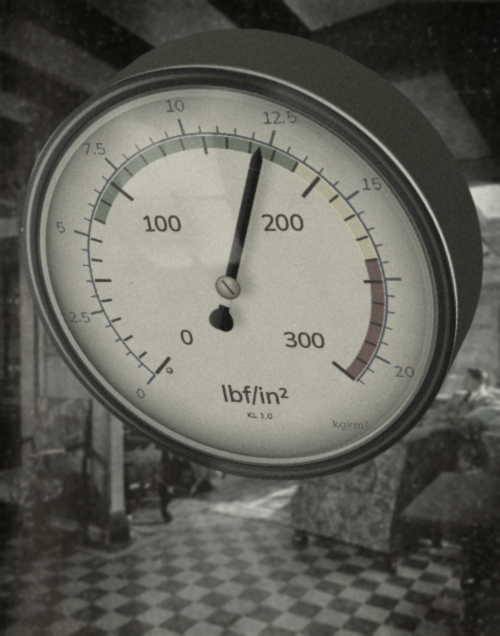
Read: value=175 unit=psi
